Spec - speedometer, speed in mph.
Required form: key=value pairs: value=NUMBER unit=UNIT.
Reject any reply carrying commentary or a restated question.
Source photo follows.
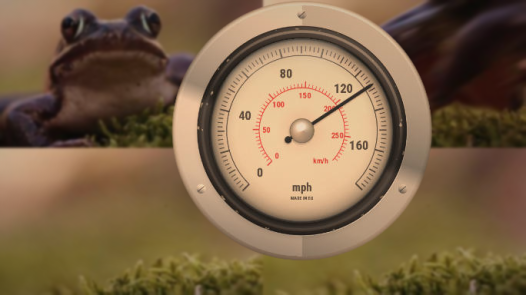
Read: value=128 unit=mph
